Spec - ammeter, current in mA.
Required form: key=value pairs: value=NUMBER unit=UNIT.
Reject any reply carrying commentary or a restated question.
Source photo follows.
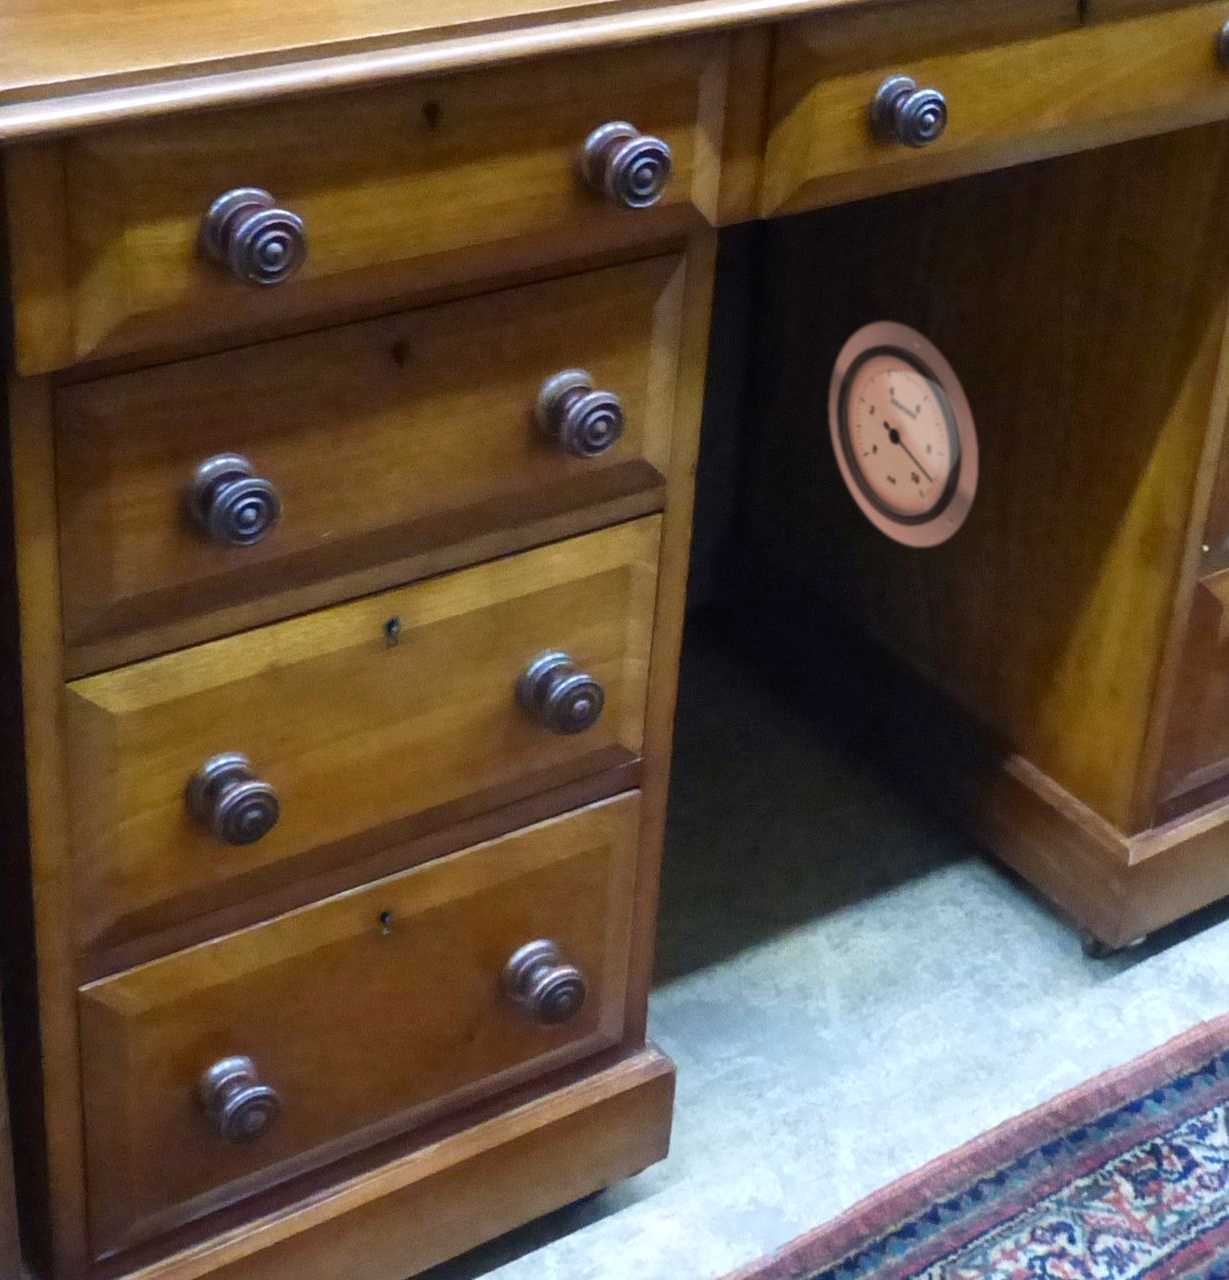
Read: value=9 unit=mA
